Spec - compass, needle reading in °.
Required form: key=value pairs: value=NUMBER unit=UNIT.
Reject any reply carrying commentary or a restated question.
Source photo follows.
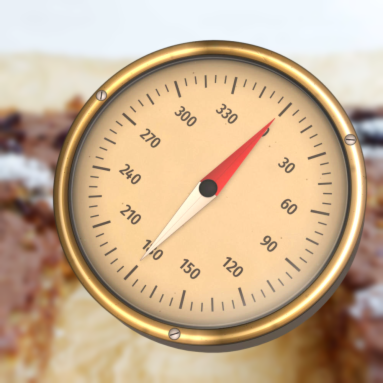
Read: value=0 unit=°
